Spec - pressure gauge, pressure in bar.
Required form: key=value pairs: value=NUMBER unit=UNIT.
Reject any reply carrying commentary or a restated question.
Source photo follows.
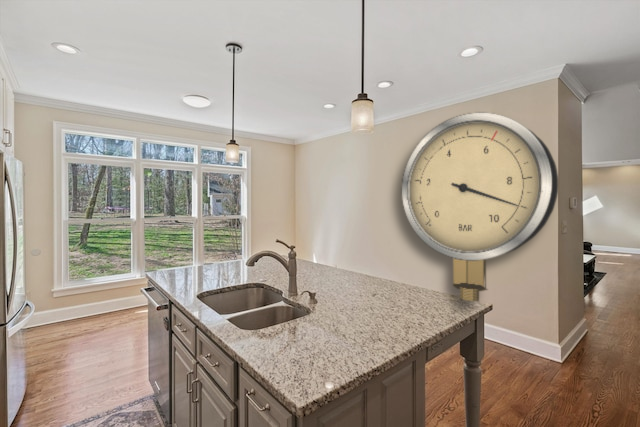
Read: value=9 unit=bar
